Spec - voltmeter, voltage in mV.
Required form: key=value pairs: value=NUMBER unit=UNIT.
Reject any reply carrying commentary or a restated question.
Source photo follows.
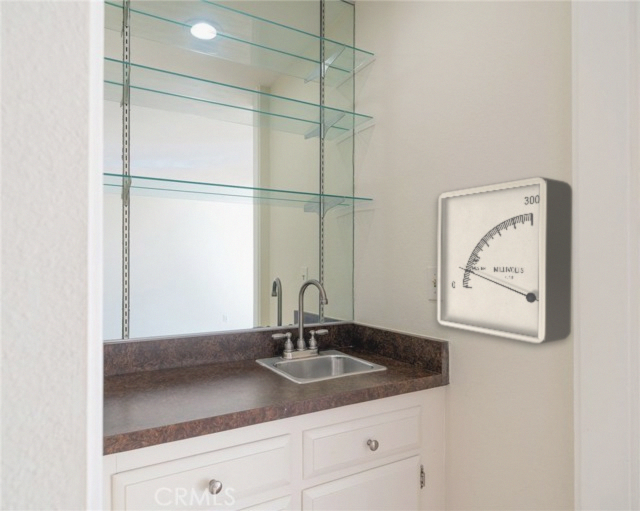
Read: value=50 unit=mV
